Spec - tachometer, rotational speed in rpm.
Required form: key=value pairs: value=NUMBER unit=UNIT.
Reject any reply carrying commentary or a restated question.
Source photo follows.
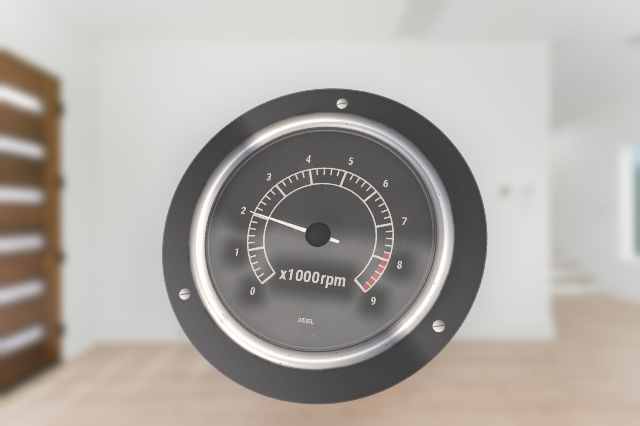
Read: value=2000 unit=rpm
